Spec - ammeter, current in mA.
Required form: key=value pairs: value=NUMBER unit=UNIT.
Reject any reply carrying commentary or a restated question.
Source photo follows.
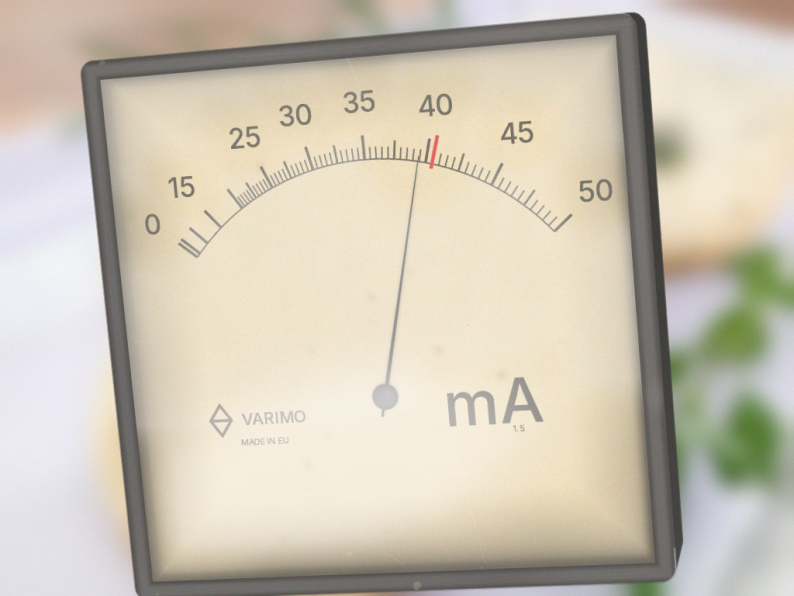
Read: value=39.5 unit=mA
